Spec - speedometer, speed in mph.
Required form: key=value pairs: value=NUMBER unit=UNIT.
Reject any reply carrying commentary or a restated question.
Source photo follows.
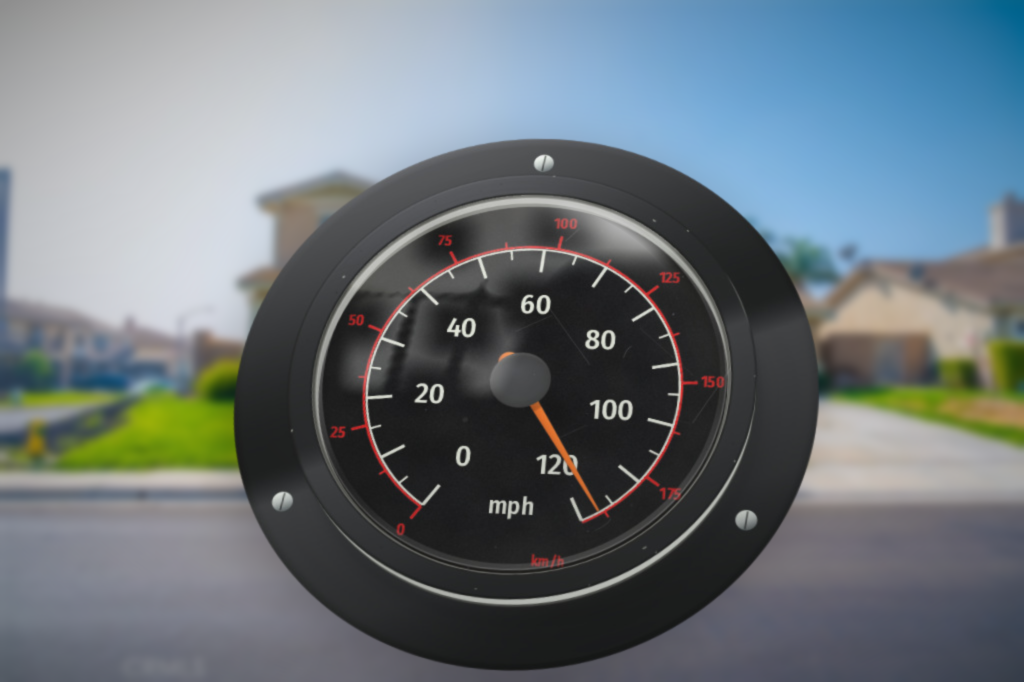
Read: value=117.5 unit=mph
